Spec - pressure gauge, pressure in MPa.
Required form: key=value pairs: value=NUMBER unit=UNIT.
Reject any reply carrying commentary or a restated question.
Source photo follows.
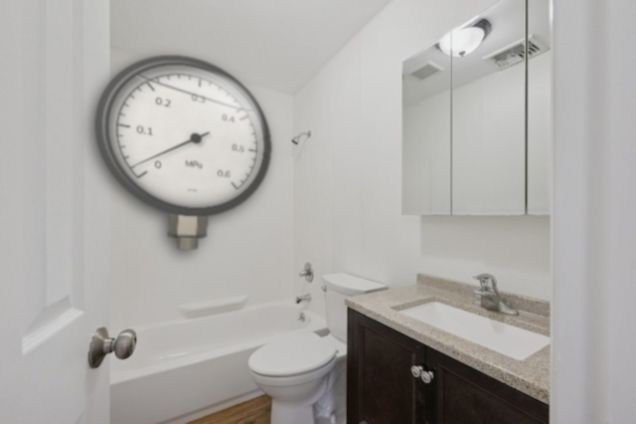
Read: value=0.02 unit=MPa
